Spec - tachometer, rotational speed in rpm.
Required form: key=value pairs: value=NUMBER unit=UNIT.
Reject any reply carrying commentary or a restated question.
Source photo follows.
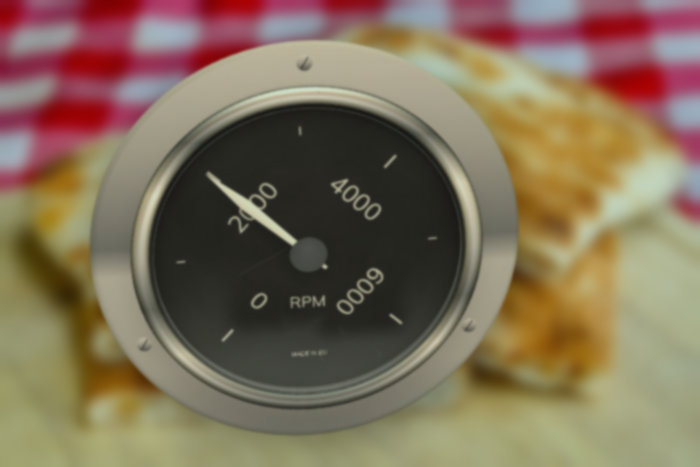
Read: value=2000 unit=rpm
